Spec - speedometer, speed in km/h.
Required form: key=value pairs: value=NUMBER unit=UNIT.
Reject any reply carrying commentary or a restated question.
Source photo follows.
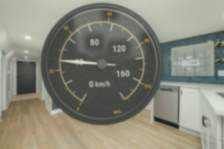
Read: value=40 unit=km/h
